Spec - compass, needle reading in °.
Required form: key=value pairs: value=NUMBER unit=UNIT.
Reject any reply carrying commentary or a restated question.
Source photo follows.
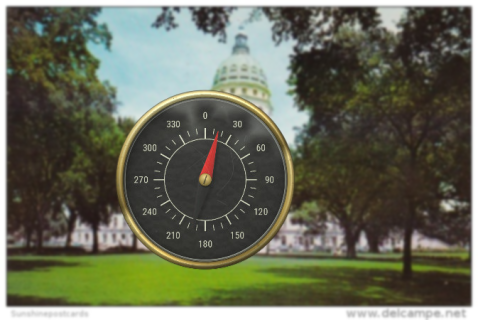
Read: value=15 unit=°
